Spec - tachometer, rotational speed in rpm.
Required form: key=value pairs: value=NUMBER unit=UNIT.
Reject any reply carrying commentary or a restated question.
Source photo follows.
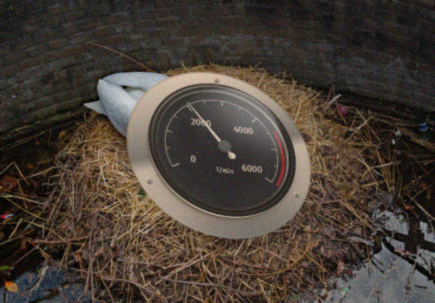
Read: value=2000 unit=rpm
